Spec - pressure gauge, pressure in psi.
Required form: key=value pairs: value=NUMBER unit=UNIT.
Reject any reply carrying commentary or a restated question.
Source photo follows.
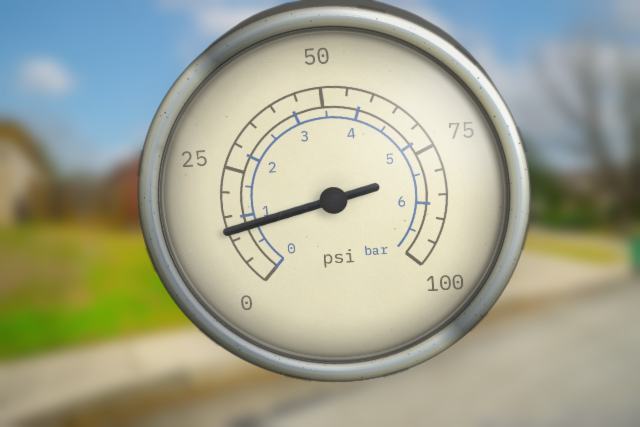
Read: value=12.5 unit=psi
